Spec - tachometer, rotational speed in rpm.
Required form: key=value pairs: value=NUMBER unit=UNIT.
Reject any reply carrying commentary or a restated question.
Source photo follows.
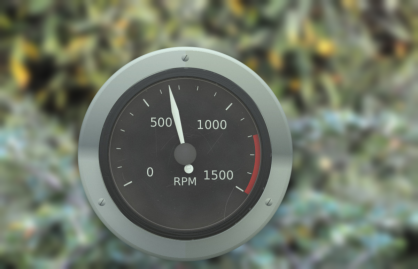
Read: value=650 unit=rpm
